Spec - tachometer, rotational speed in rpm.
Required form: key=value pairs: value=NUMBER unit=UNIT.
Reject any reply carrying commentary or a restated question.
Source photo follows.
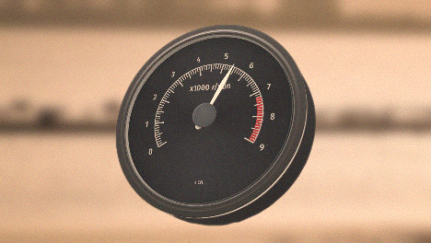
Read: value=5500 unit=rpm
